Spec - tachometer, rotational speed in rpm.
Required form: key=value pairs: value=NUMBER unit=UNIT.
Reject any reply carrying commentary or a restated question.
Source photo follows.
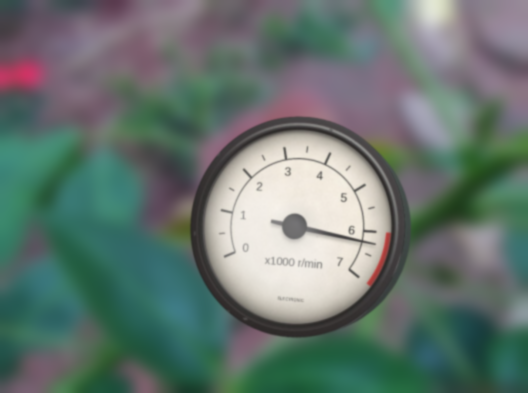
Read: value=6250 unit=rpm
